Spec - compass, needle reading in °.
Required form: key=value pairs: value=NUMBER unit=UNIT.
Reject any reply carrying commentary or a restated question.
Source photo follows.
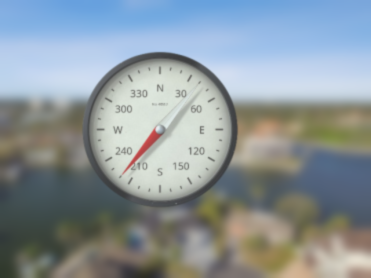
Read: value=220 unit=°
